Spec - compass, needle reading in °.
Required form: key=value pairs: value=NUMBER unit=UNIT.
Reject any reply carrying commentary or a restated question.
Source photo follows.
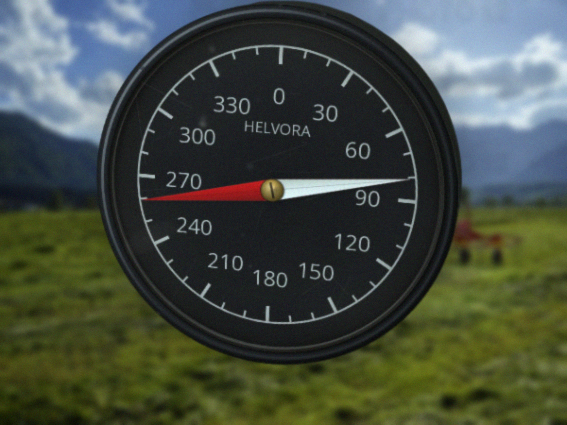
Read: value=260 unit=°
